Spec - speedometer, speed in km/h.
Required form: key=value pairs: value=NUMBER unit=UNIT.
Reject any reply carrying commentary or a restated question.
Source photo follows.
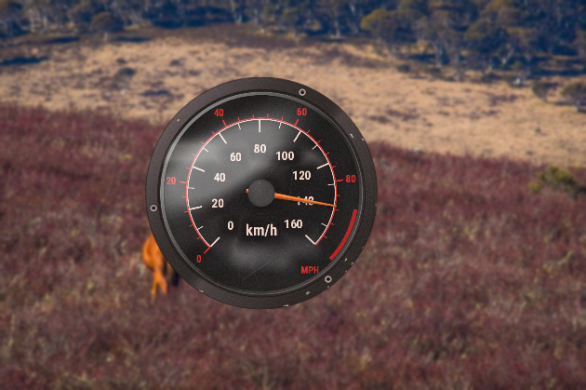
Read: value=140 unit=km/h
